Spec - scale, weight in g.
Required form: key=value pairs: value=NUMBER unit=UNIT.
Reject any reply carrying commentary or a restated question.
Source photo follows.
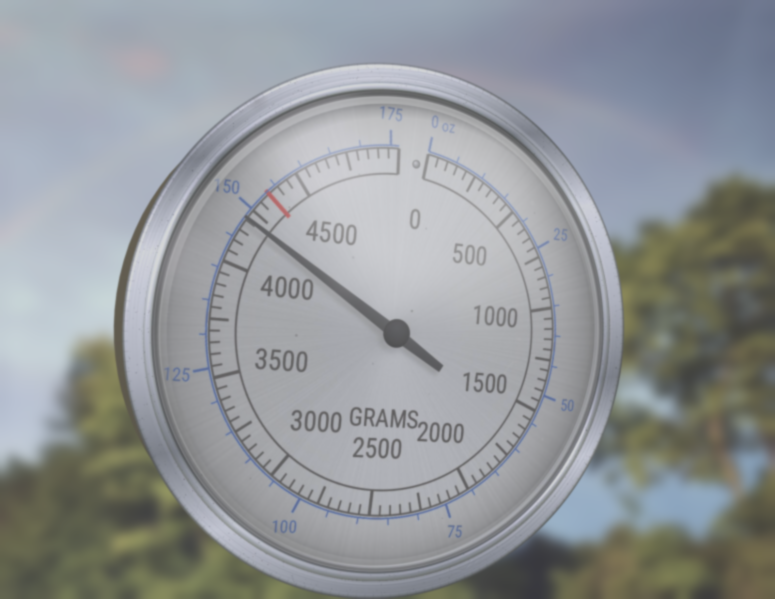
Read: value=4200 unit=g
